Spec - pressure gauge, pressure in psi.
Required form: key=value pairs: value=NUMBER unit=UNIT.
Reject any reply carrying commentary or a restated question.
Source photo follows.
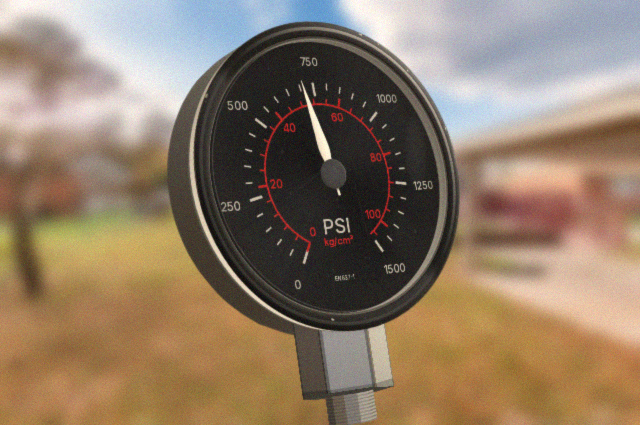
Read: value=700 unit=psi
